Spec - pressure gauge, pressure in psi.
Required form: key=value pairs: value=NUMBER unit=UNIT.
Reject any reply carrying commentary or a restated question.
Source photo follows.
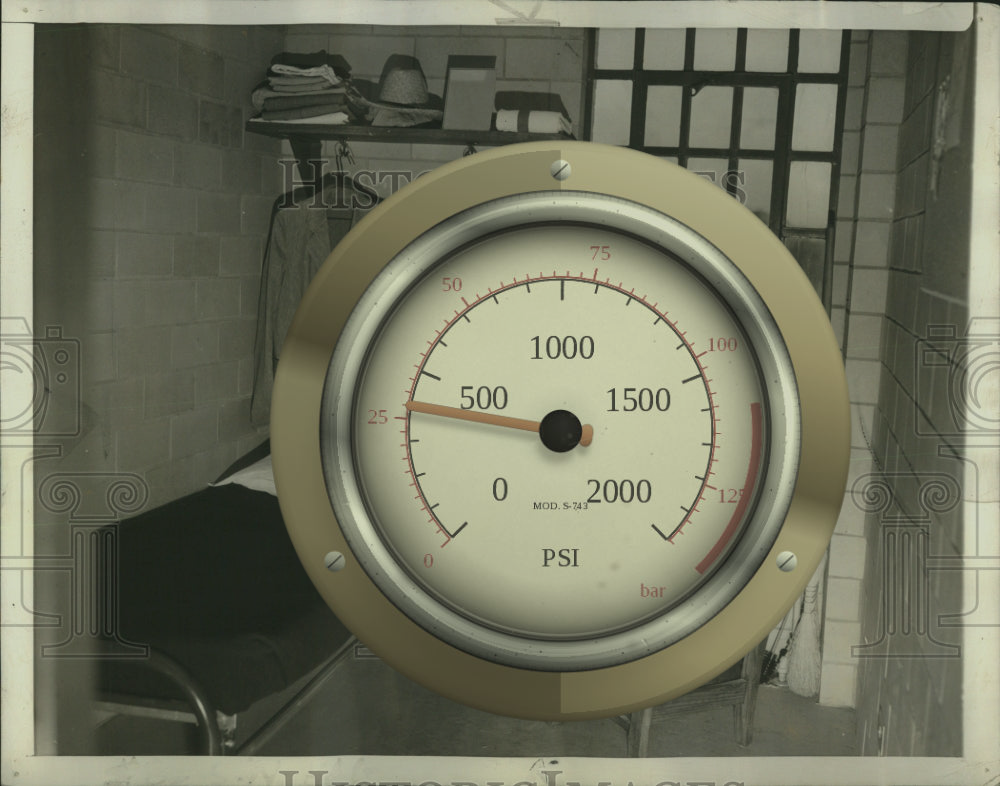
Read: value=400 unit=psi
